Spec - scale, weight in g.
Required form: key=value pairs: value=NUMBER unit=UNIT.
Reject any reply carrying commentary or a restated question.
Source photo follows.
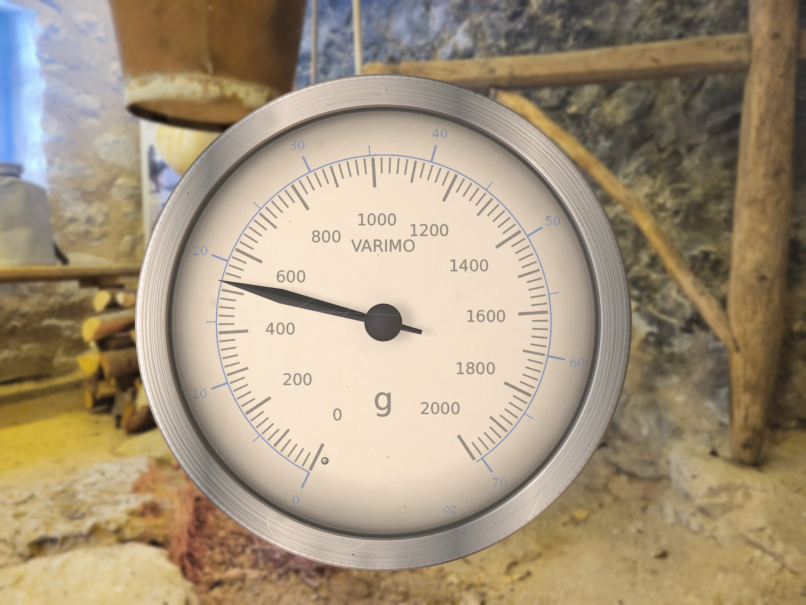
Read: value=520 unit=g
